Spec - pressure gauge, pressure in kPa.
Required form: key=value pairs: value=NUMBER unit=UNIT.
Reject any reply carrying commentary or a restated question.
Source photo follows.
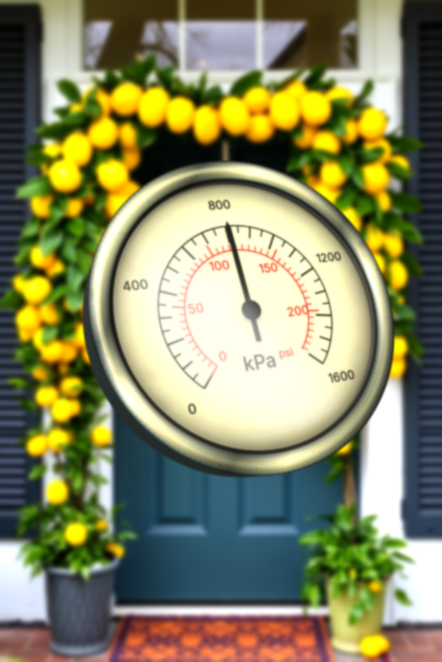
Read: value=800 unit=kPa
